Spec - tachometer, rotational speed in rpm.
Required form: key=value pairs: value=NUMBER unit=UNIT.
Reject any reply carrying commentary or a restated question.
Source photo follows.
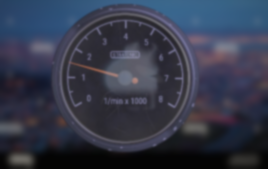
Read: value=1500 unit=rpm
